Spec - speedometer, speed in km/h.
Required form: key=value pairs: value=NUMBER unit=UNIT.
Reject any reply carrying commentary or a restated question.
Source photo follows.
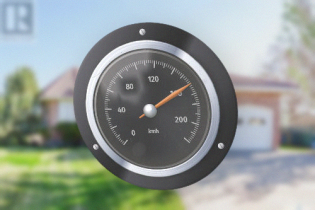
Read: value=160 unit=km/h
